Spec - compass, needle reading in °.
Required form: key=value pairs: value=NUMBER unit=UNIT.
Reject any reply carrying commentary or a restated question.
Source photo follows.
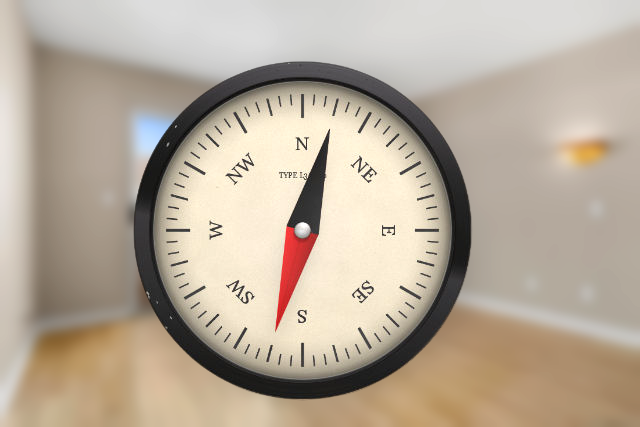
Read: value=195 unit=°
